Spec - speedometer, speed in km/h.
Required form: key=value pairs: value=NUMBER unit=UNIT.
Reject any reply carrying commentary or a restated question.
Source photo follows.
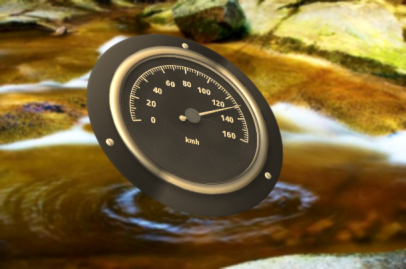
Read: value=130 unit=km/h
